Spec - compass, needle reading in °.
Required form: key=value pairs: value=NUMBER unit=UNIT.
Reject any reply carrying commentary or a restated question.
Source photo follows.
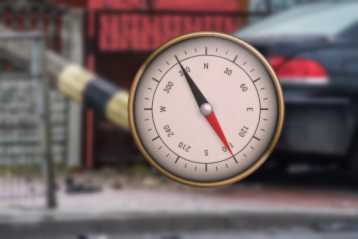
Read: value=150 unit=°
